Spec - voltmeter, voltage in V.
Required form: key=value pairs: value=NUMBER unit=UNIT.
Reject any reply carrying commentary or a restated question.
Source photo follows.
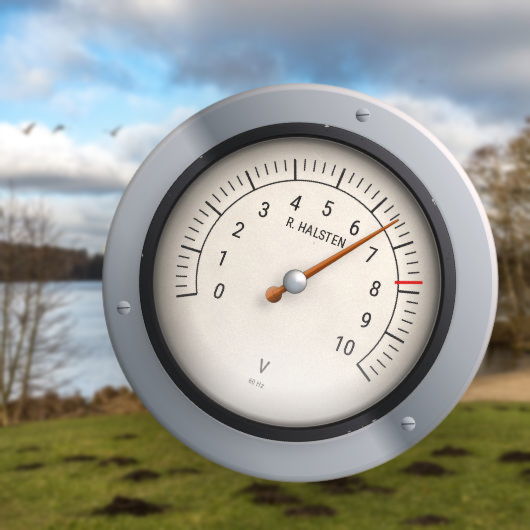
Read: value=6.5 unit=V
